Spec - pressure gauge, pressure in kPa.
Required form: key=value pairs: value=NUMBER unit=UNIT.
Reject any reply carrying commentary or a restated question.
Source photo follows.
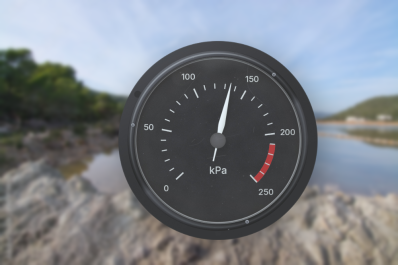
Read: value=135 unit=kPa
